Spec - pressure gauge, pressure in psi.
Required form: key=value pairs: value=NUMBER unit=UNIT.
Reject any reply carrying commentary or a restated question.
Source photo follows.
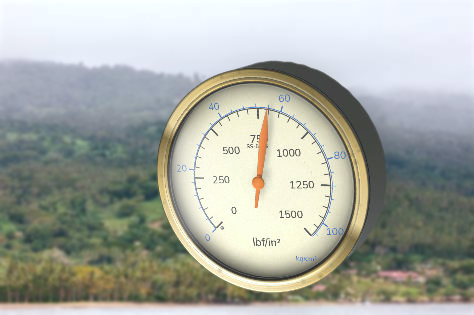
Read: value=800 unit=psi
